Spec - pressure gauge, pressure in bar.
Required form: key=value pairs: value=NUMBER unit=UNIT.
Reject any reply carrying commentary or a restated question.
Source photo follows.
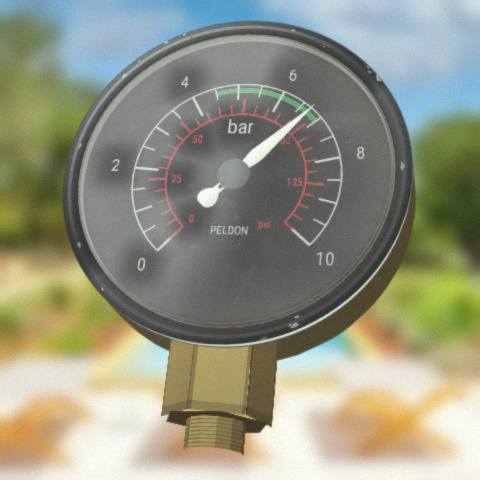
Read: value=6.75 unit=bar
